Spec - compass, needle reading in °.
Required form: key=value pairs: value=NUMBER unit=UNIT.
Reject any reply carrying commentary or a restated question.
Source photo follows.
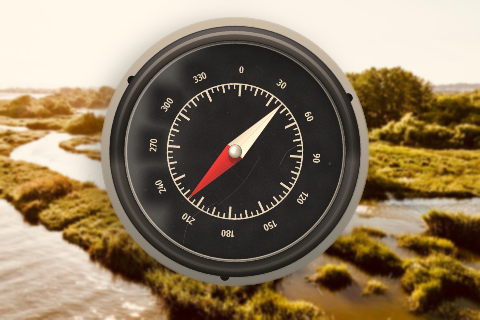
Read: value=220 unit=°
